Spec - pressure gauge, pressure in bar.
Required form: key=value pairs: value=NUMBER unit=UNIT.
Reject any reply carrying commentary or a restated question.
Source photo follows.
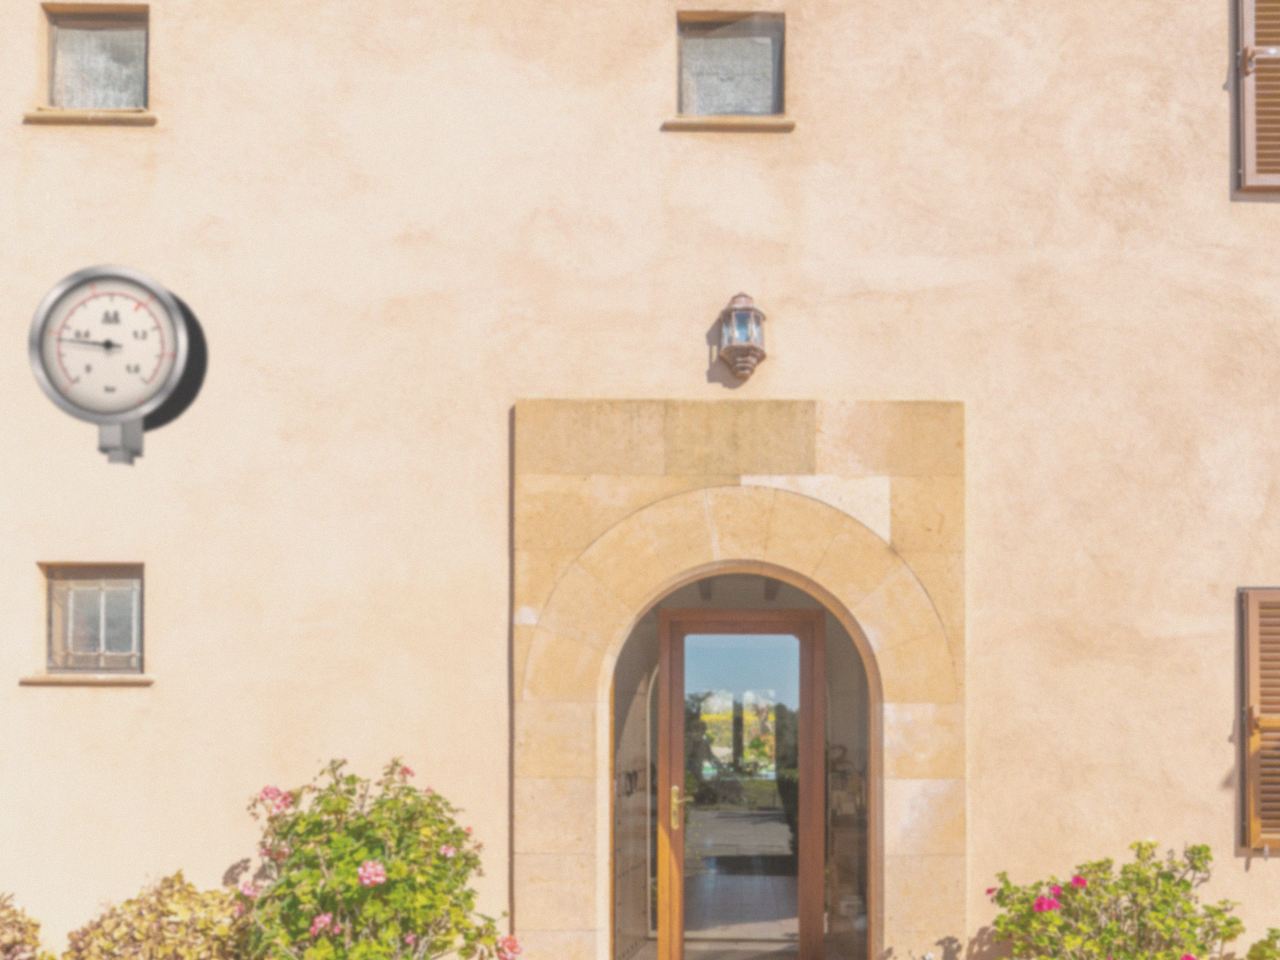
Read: value=0.3 unit=bar
